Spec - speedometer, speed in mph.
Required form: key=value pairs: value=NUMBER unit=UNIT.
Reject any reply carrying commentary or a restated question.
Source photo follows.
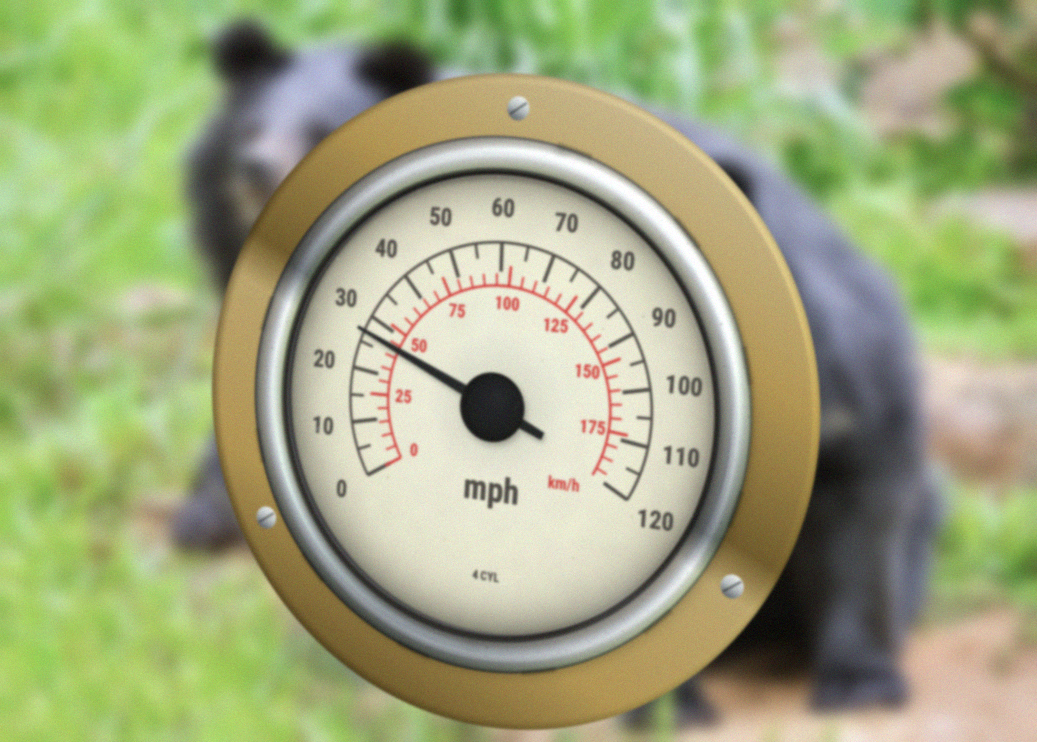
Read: value=27.5 unit=mph
